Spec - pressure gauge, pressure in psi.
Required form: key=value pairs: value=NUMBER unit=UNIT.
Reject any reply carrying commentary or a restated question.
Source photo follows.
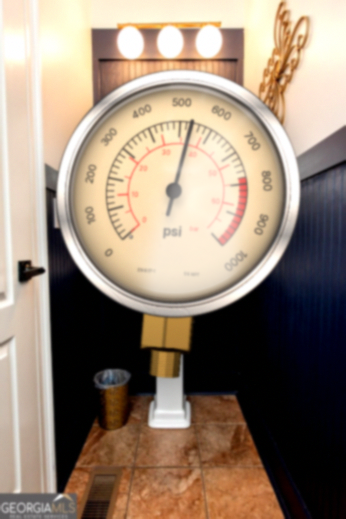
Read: value=540 unit=psi
